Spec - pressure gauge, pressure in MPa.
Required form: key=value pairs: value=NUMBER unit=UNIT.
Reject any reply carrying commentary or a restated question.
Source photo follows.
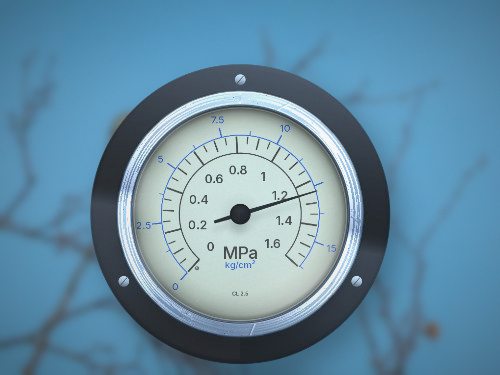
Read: value=1.25 unit=MPa
